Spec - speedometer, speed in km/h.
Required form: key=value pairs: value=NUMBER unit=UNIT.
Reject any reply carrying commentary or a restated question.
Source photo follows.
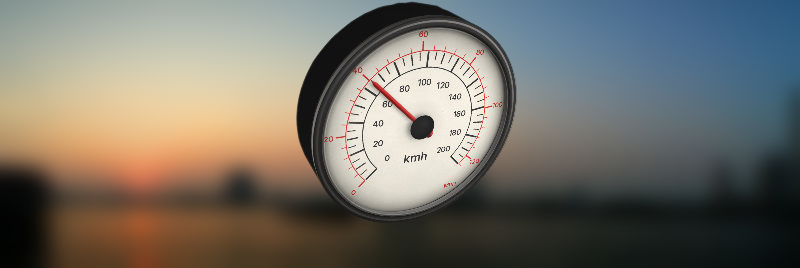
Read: value=65 unit=km/h
